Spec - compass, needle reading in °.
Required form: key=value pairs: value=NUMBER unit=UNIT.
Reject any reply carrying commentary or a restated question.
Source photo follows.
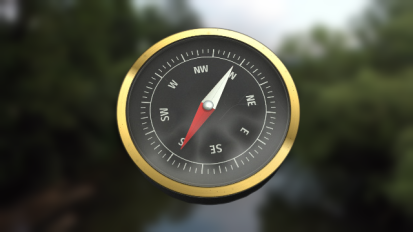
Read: value=175 unit=°
